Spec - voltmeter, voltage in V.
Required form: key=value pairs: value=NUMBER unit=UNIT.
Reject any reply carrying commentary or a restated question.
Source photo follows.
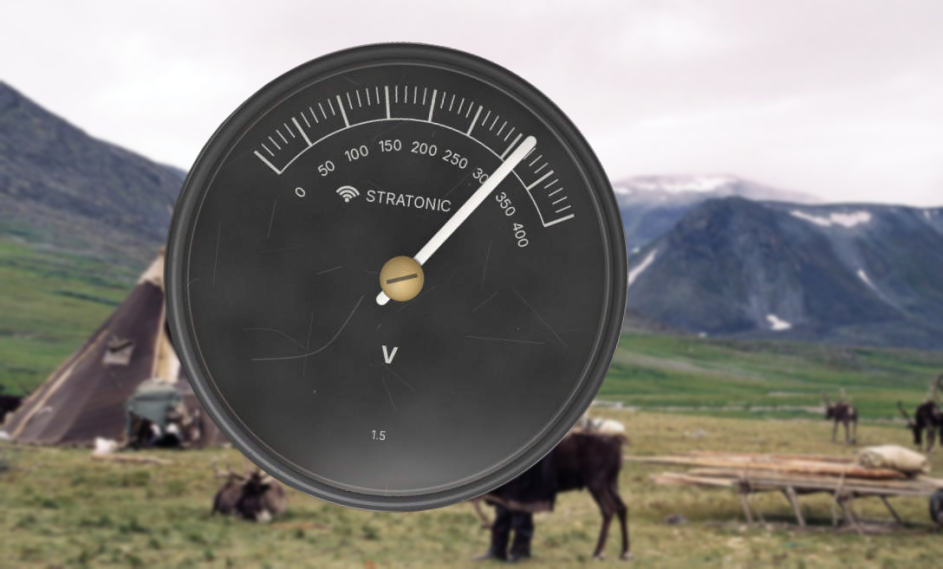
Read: value=310 unit=V
